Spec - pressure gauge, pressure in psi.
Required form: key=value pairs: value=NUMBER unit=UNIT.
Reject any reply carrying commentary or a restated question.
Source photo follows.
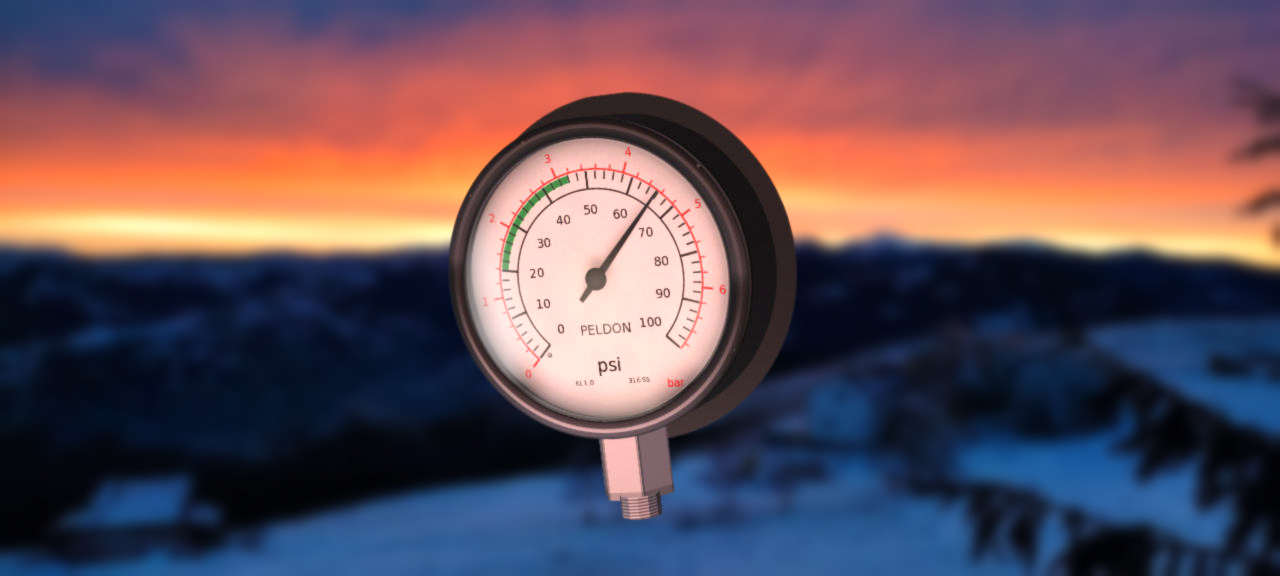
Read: value=66 unit=psi
